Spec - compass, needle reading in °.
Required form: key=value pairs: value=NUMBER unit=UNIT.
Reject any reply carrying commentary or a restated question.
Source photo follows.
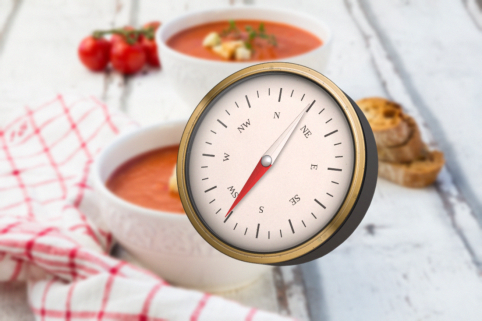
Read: value=210 unit=°
